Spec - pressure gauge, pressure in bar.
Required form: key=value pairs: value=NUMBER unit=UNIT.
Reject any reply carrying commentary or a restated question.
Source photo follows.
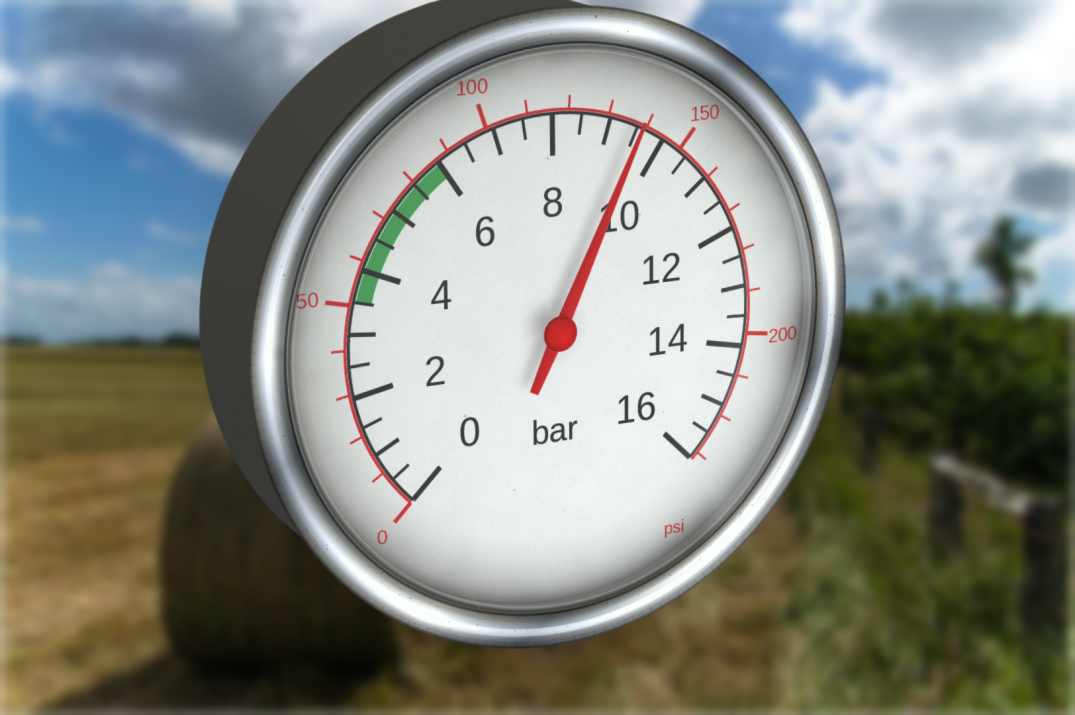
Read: value=9.5 unit=bar
